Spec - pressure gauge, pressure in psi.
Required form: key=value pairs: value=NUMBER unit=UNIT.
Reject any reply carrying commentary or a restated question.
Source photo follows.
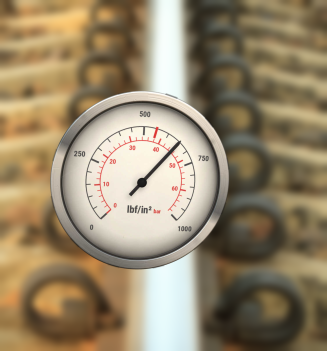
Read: value=650 unit=psi
